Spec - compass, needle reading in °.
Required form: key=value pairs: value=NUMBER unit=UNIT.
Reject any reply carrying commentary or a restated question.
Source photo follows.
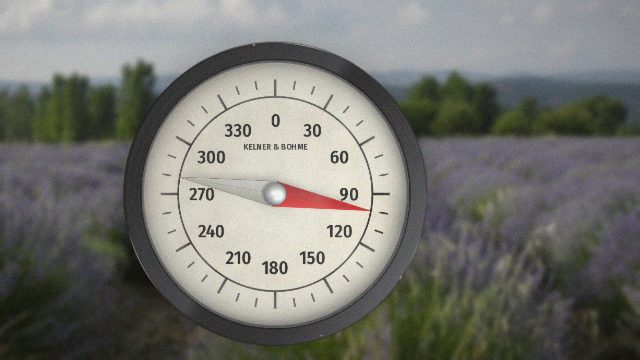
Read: value=100 unit=°
